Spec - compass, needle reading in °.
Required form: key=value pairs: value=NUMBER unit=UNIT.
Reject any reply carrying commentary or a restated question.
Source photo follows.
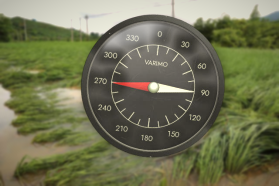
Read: value=270 unit=°
